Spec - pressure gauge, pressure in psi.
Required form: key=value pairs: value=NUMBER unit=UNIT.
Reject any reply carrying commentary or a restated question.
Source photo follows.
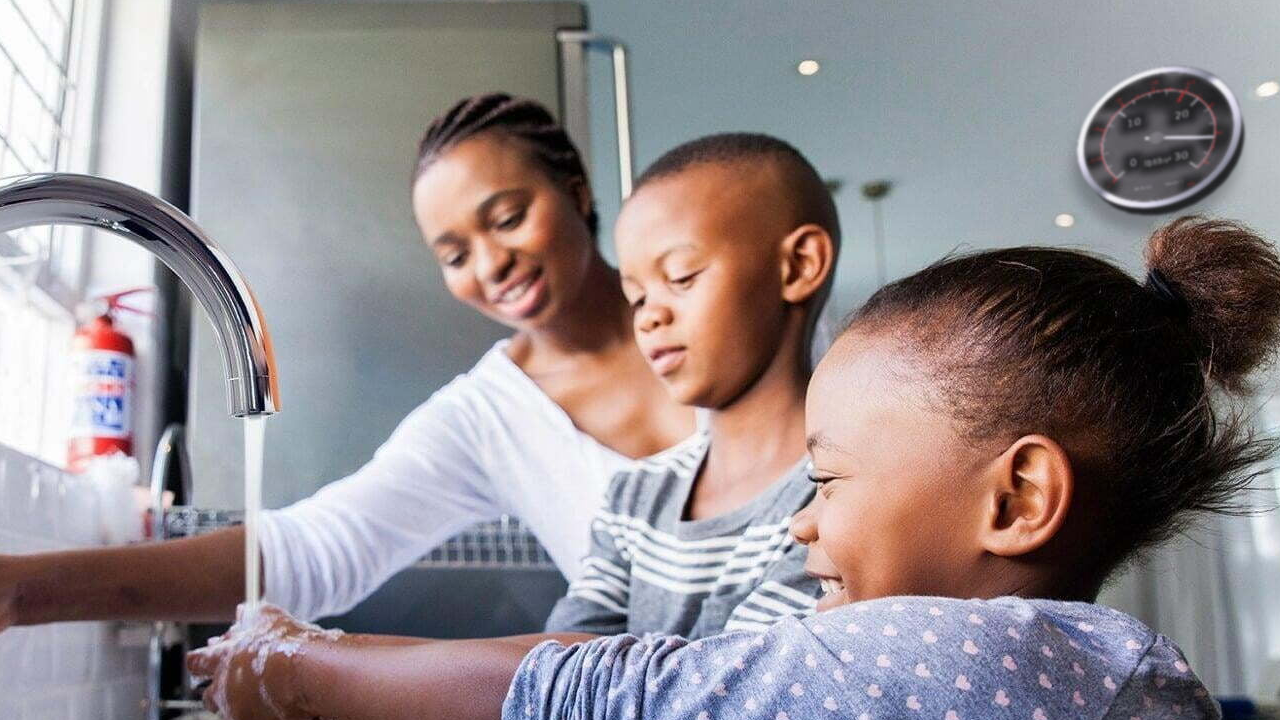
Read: value=26 unit=psi
